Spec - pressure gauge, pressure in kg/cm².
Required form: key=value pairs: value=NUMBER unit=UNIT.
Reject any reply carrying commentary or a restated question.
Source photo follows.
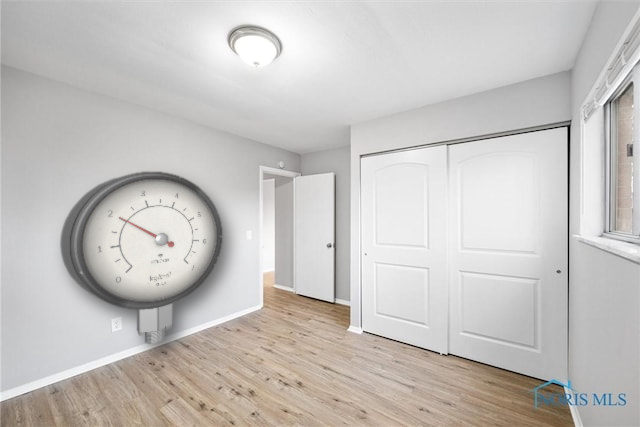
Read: value=2 unit=kg/cm²
